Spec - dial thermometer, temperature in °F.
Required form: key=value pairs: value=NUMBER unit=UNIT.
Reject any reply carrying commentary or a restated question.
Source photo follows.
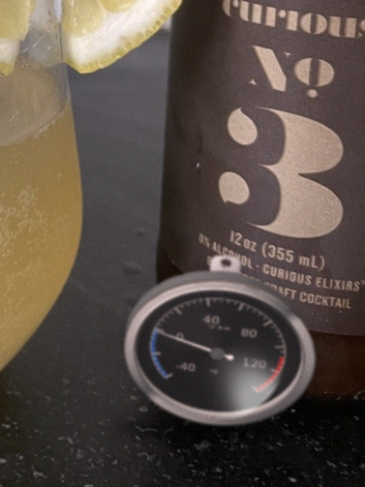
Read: value=0 unit=°F
